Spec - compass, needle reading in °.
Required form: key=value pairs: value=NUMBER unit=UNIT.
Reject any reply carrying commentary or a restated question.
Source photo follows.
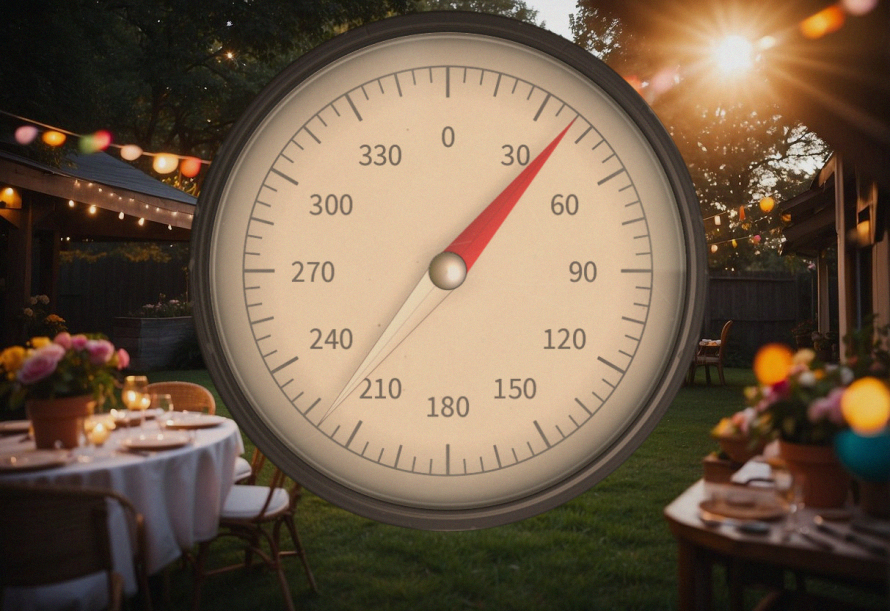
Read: value=40 unit=°
